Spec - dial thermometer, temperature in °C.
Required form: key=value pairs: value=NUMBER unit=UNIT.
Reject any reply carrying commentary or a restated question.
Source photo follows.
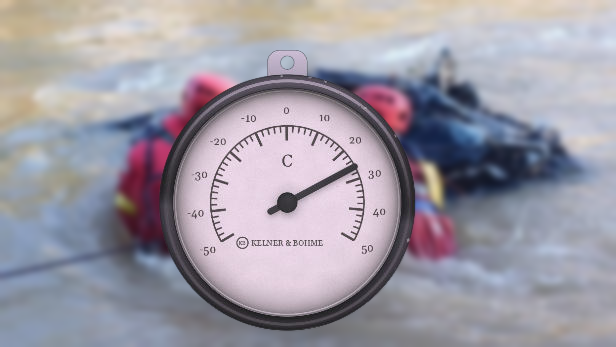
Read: value=26 unit=°C
